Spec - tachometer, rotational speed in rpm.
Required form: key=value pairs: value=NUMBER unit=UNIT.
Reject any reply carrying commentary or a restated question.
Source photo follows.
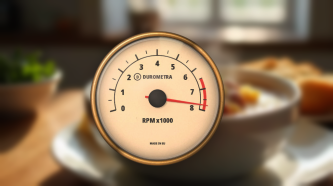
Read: value=7750 unit=rpm
